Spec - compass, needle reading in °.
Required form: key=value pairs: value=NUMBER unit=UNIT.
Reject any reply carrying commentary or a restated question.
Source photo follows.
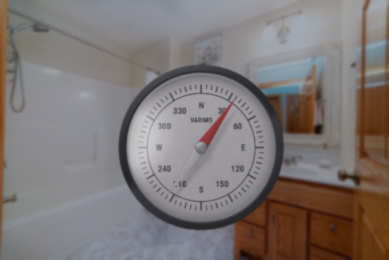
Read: value=35 unit=°
